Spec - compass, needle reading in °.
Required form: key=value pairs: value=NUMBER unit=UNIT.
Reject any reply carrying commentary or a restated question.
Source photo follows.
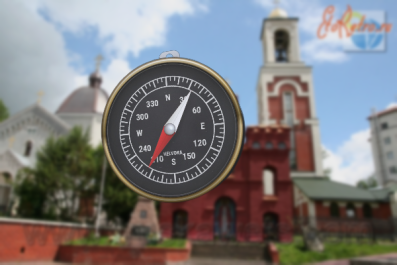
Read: value=215 unit=°
